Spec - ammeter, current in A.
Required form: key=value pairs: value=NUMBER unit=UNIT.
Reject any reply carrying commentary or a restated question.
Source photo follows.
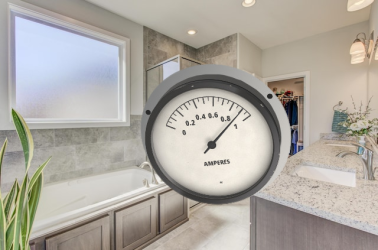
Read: value=0.9 unit=A
